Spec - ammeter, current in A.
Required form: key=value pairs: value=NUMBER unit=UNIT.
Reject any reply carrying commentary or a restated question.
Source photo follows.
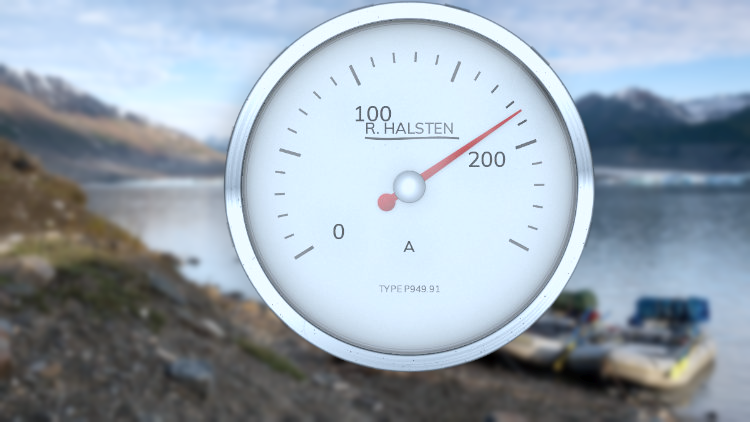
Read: value=185 unit=A
